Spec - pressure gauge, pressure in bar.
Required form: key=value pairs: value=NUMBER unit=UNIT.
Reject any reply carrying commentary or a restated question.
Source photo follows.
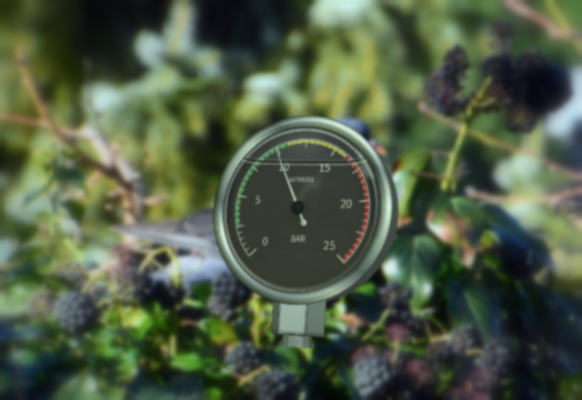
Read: value=10 unit=bar
